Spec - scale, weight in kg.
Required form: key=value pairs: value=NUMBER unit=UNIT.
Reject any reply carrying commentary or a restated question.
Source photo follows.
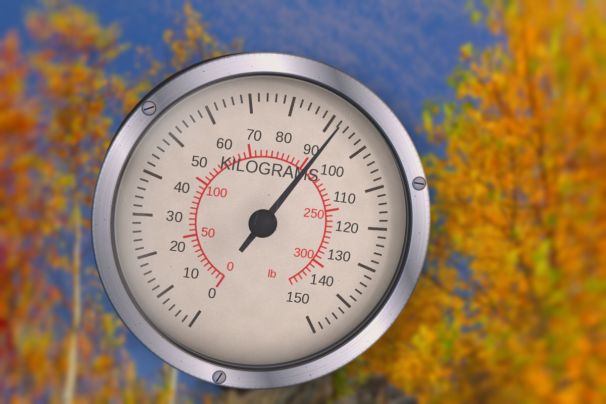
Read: value=92 unit=kg
